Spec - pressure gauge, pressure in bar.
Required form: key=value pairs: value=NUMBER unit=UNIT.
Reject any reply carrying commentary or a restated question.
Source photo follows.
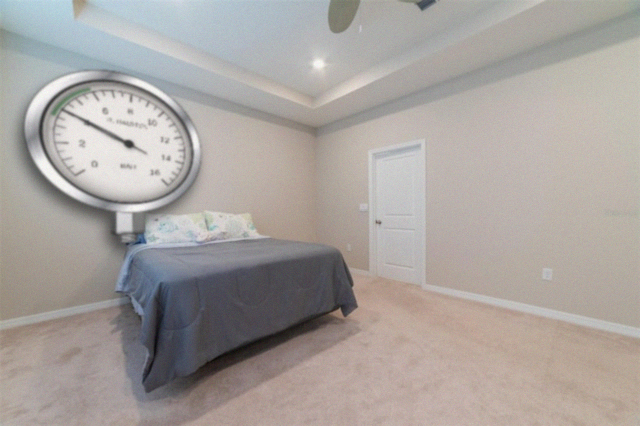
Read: value=4 unit=bar
